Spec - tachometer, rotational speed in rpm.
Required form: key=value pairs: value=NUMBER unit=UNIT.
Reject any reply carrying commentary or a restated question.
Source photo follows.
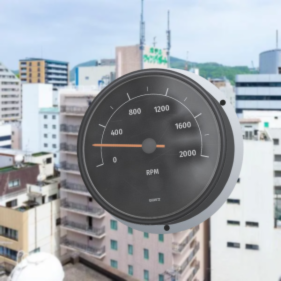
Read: value=200 unit=rpm
